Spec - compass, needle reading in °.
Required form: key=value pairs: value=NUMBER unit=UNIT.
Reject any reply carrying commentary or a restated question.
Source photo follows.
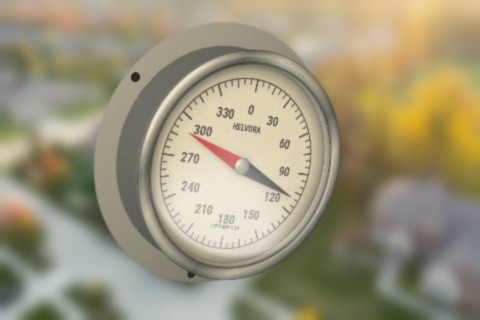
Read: value=290 unit=°
